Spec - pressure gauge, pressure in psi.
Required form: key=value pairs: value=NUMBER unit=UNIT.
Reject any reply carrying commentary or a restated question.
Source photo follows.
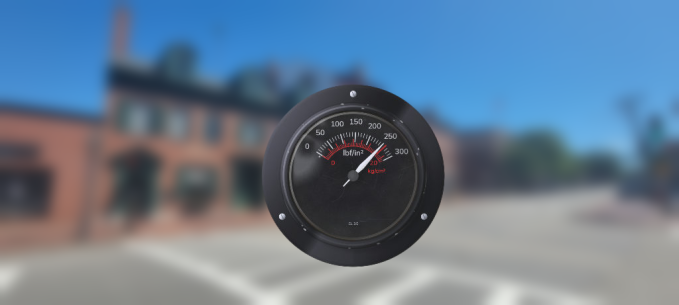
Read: value=250 unit=psi
